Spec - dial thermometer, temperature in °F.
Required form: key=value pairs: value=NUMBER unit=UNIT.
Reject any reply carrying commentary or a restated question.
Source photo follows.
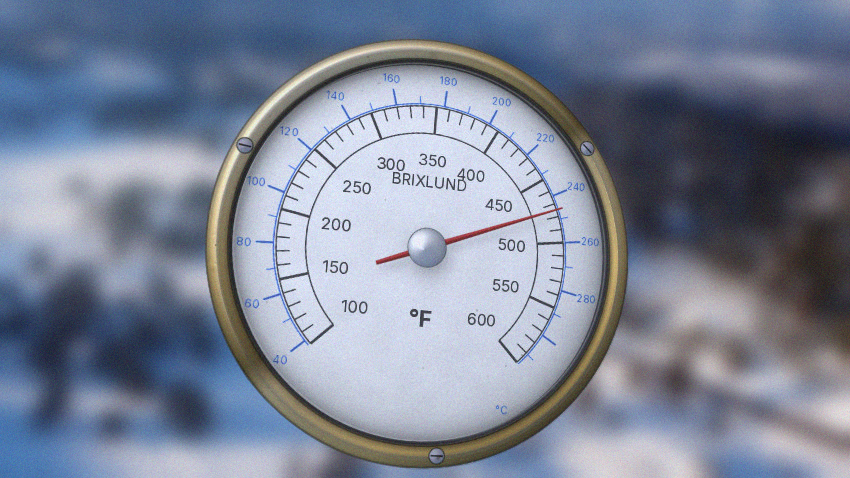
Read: value=475 unit=°F
